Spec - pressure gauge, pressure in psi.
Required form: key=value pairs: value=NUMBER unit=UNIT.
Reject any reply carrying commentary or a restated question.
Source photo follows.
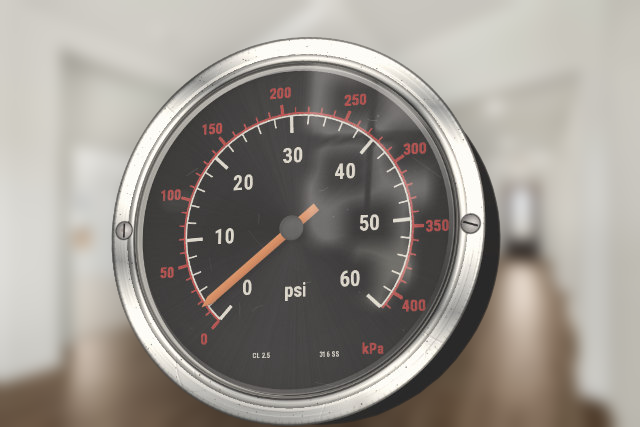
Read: value=2 unit=psi
